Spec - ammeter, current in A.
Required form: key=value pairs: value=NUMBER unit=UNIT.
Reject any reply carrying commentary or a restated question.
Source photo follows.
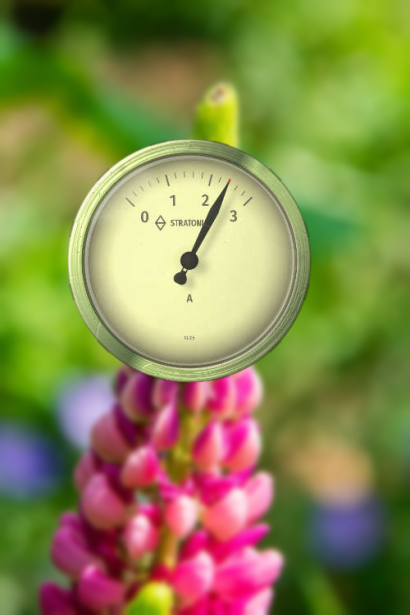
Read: value=2.4 unit=A
